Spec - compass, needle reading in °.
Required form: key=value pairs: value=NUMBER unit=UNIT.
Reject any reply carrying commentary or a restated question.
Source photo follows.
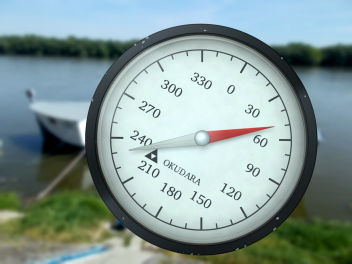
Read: value=50 unit=°
